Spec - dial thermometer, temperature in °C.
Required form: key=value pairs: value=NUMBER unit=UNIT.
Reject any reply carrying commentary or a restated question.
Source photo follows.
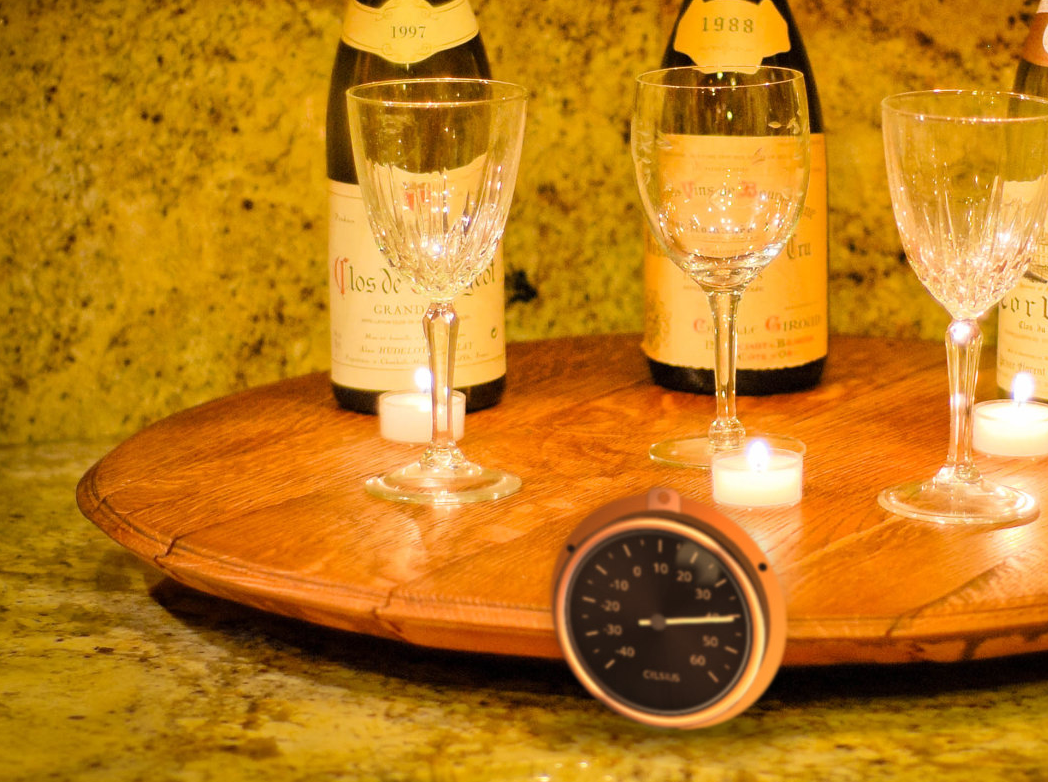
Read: value=40 unit=°C
